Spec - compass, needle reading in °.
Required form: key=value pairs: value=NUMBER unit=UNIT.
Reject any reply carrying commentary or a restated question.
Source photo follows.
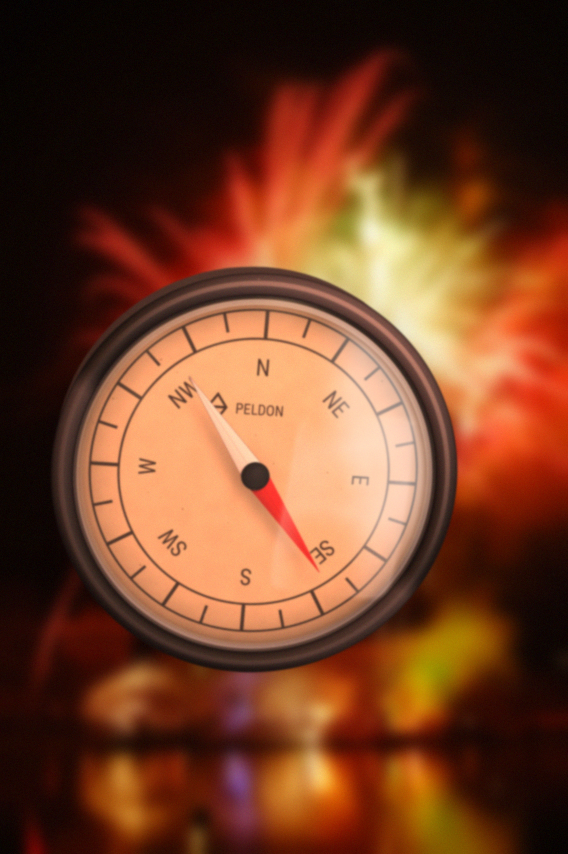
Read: value=142.5 unit=°
